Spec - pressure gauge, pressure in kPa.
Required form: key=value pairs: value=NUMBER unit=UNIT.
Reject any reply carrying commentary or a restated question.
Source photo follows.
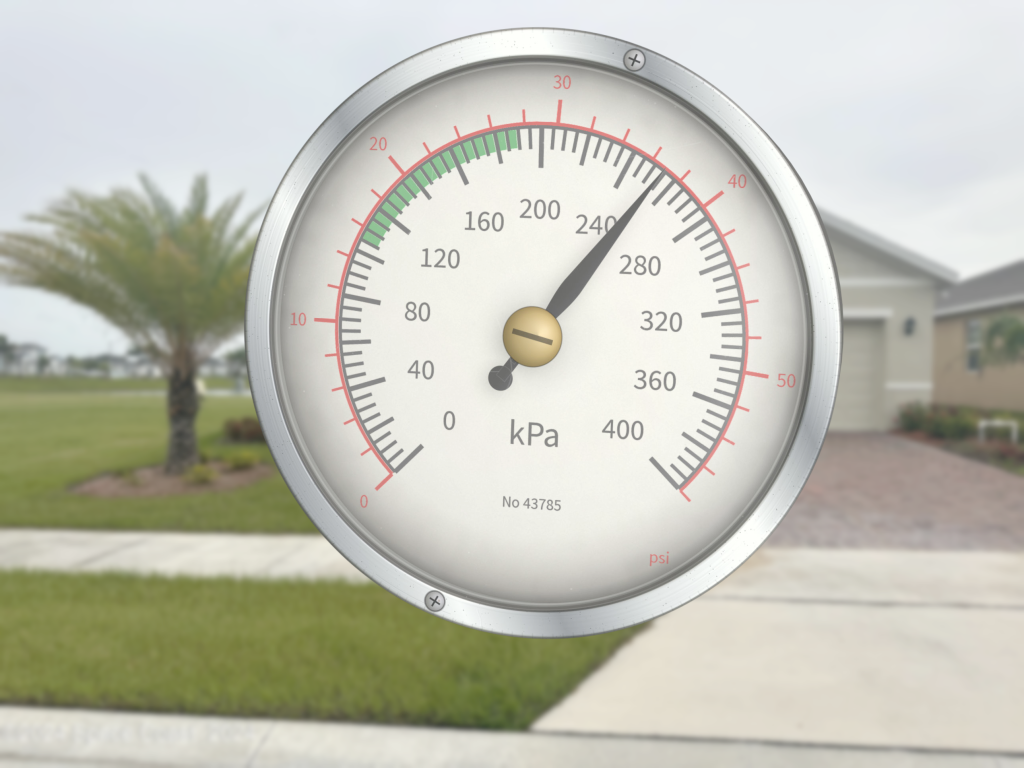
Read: value=255 unit=kPa
